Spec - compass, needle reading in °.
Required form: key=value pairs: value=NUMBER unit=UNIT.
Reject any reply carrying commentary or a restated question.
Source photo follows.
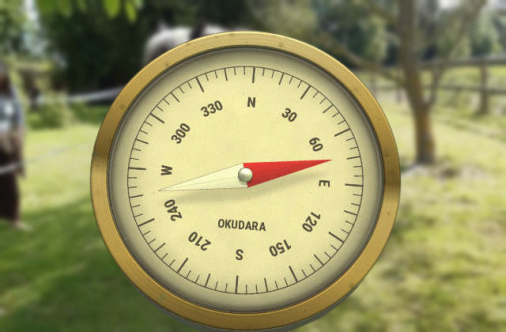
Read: value=75 unit=°
